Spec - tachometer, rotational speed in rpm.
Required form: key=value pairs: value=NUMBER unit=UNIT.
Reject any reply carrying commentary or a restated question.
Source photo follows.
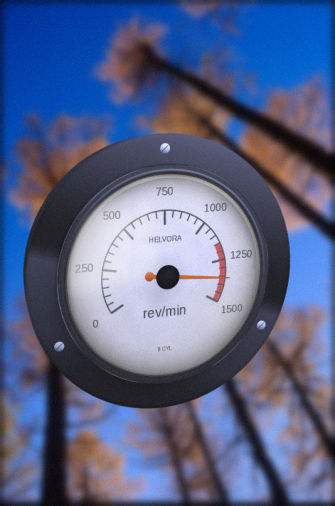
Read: value=1350 unit=rpm
